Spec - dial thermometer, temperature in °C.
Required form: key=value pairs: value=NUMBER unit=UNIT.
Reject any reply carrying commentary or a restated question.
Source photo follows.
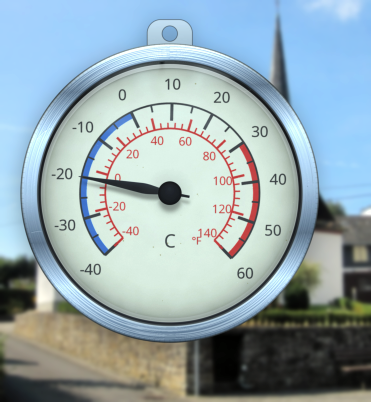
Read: value=-20 unit=°C
